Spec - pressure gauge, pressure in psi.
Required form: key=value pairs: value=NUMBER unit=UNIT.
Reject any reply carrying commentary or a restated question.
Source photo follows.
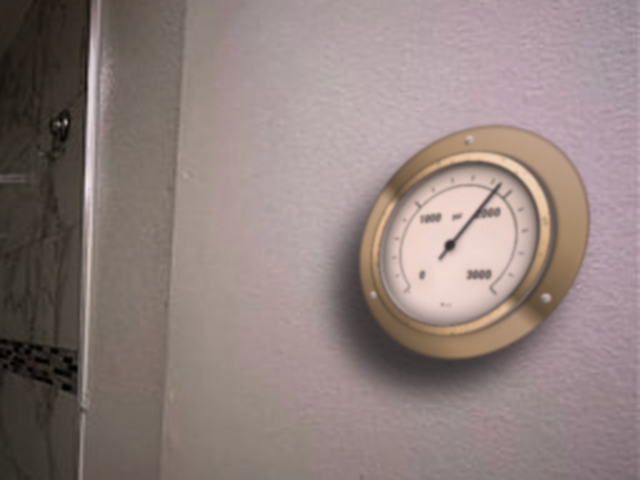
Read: value=1900 unit=psi
